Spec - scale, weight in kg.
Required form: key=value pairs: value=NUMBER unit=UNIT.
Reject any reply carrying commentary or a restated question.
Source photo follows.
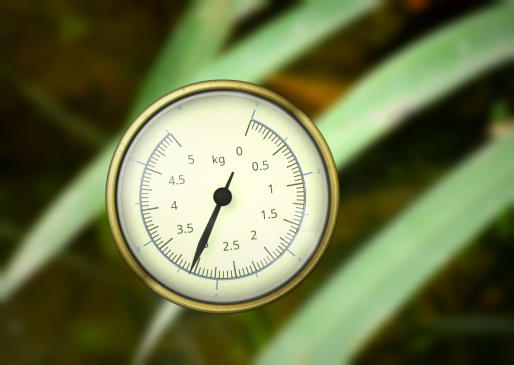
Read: value=3.05 unit=kg
